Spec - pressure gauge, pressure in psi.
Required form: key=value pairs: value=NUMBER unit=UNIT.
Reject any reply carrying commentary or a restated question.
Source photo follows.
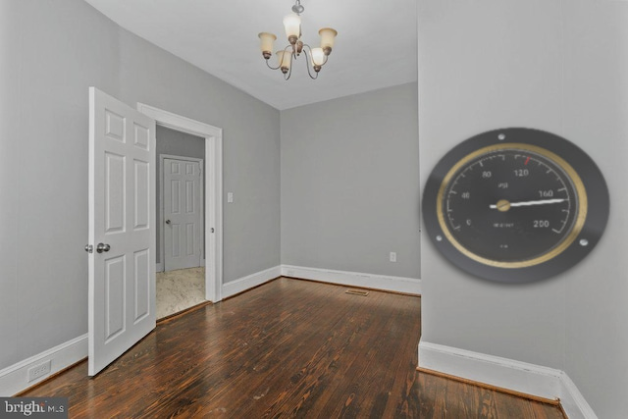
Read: value=170 unit=psi
